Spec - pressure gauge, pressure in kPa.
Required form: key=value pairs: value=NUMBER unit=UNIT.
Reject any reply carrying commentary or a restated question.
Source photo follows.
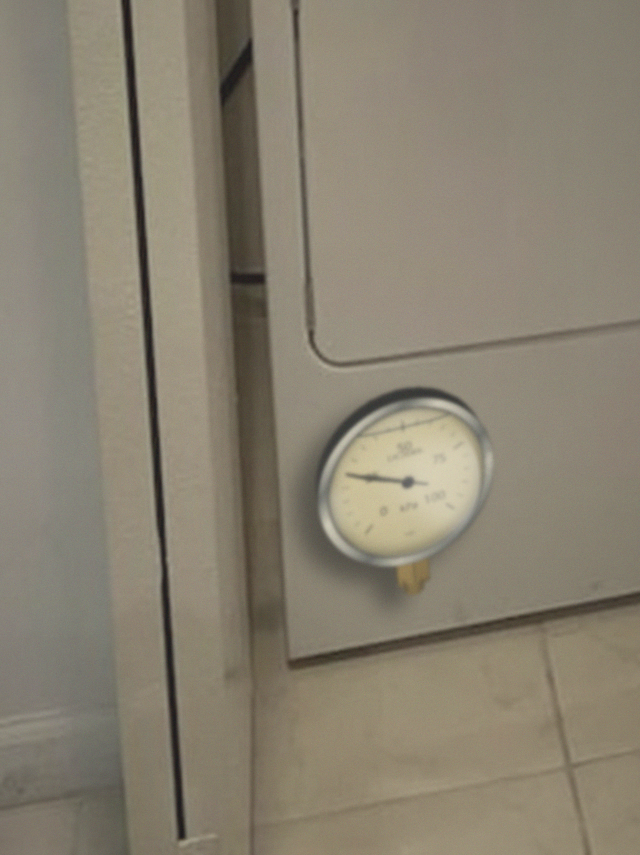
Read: value=25 unit=kPa
